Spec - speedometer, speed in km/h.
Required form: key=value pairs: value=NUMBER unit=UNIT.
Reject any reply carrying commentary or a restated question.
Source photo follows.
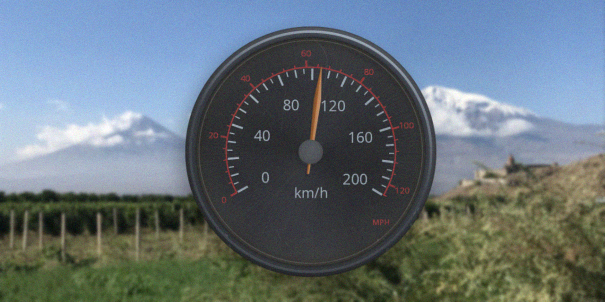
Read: value=105 unit=km/h
